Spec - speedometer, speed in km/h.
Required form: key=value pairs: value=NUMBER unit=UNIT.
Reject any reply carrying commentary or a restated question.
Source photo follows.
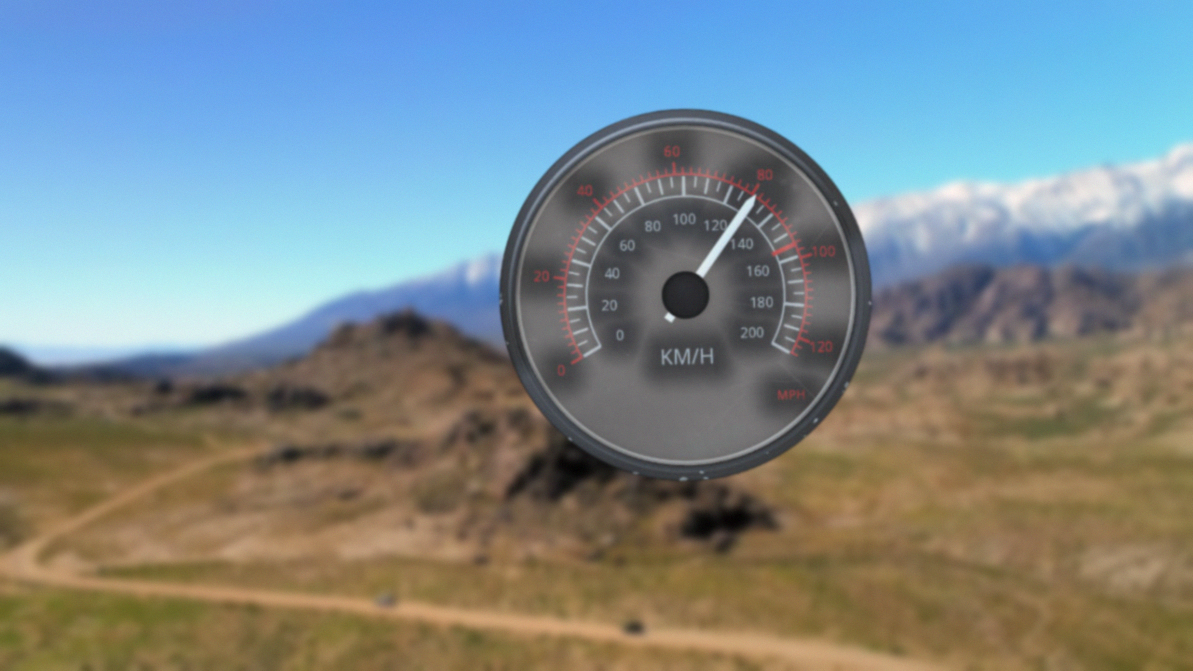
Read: value=130 unit=km/h
